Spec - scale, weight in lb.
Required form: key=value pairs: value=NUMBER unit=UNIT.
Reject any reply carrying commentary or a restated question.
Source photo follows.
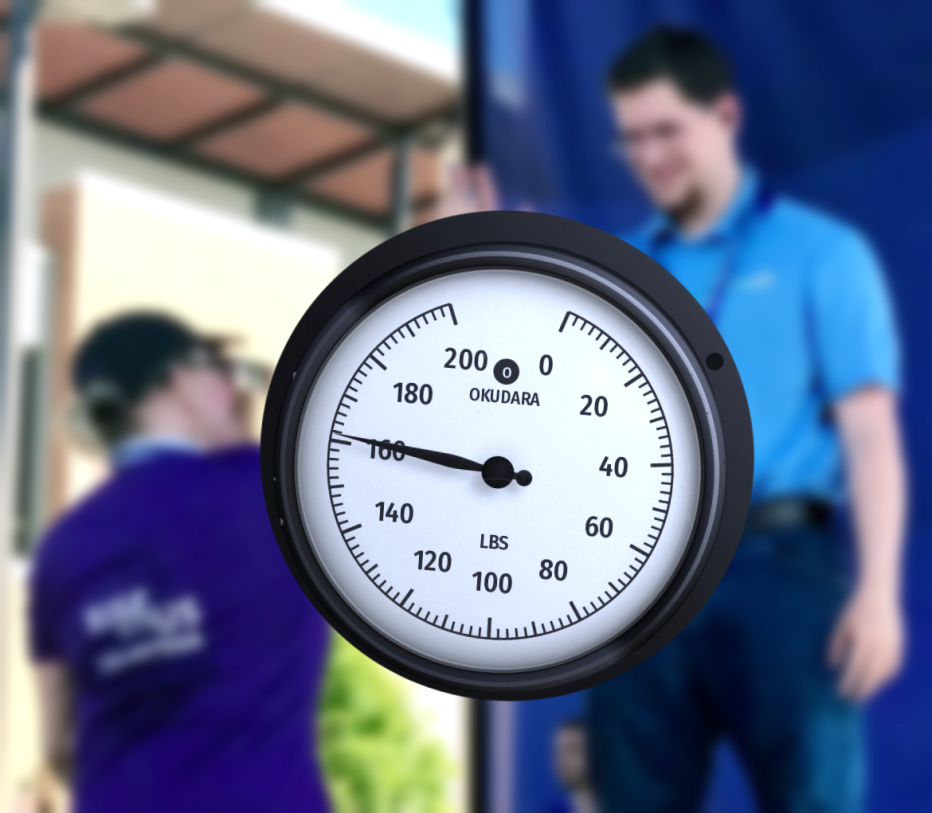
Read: value=162 unit=lb
